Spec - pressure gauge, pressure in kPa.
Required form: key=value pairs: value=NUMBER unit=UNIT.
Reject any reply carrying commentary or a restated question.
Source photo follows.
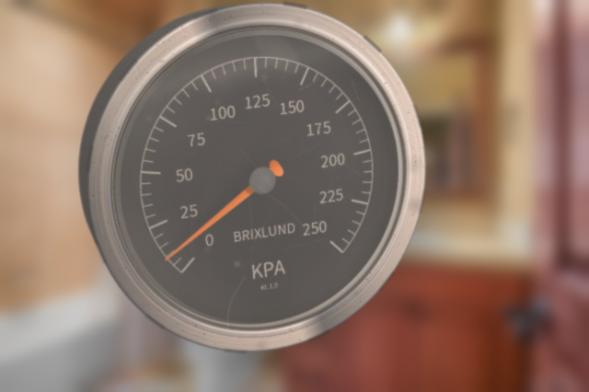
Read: value=10 unit=kPa
